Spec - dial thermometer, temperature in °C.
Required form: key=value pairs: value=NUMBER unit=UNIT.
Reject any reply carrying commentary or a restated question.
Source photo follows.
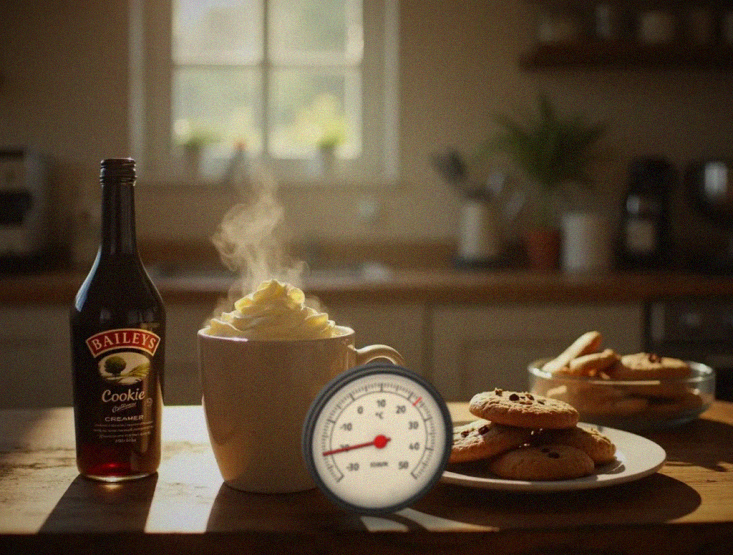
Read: value=-20 unit=°C
